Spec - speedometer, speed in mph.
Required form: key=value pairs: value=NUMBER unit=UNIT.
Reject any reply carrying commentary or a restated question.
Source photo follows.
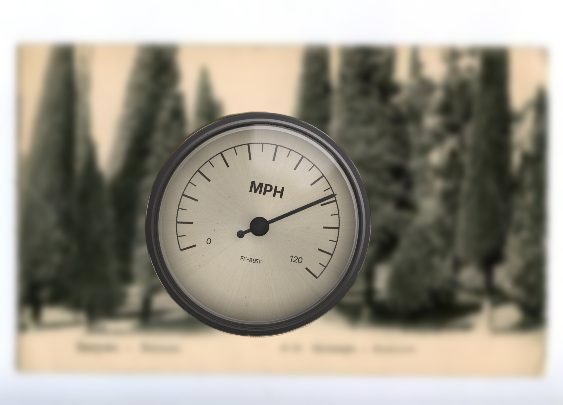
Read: value=87.5 unit=mph
